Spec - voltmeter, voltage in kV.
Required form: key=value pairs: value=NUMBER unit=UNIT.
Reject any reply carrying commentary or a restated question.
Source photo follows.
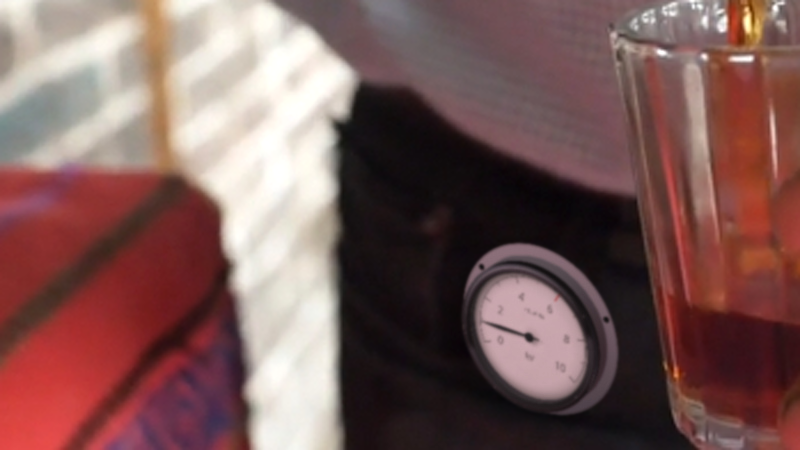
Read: value=1 unit=kV
